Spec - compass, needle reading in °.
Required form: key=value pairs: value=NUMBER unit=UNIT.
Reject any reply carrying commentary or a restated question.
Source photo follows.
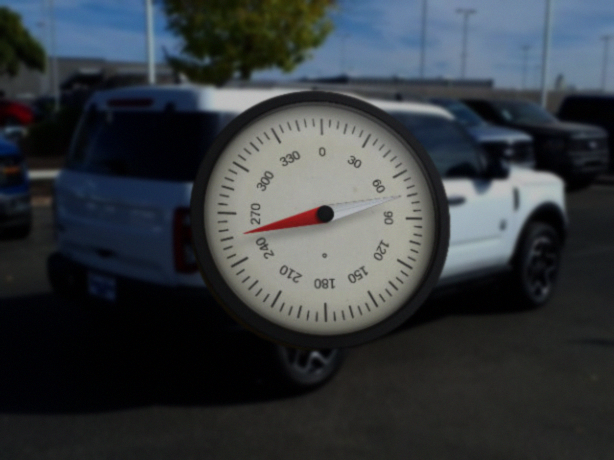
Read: value=255 unit=°
